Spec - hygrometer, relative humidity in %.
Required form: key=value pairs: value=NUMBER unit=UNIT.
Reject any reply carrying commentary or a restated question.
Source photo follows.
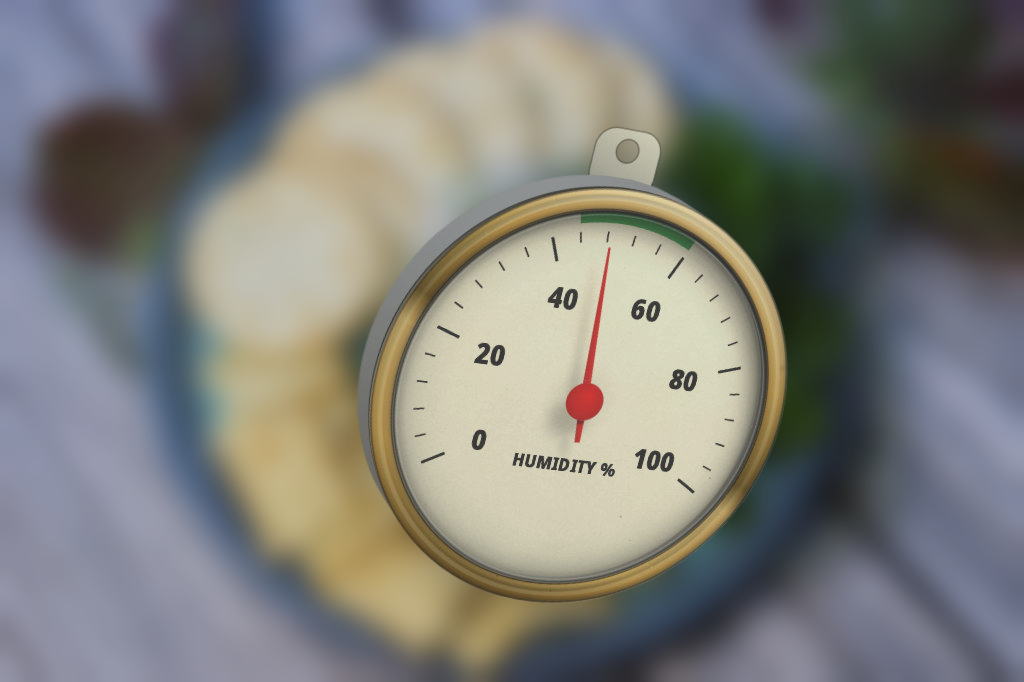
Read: value=48 unit=%
